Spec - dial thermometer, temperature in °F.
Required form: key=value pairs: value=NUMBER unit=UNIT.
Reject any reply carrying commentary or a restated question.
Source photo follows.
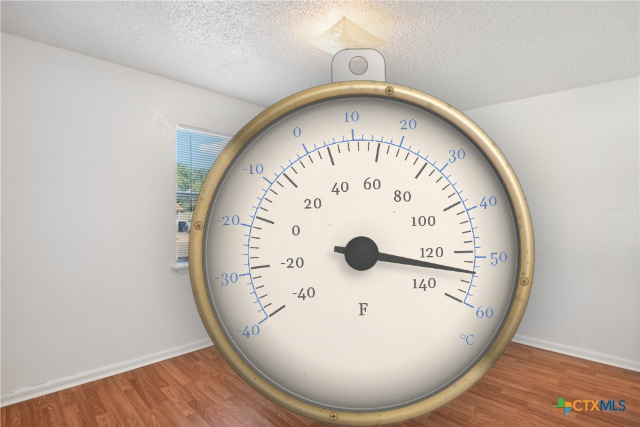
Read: value=128 unit=°F
